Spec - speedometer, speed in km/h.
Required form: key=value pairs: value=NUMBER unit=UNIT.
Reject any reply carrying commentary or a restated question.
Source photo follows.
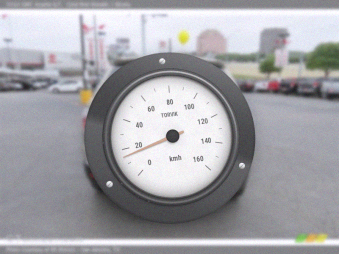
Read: value=15 unit=km/h
